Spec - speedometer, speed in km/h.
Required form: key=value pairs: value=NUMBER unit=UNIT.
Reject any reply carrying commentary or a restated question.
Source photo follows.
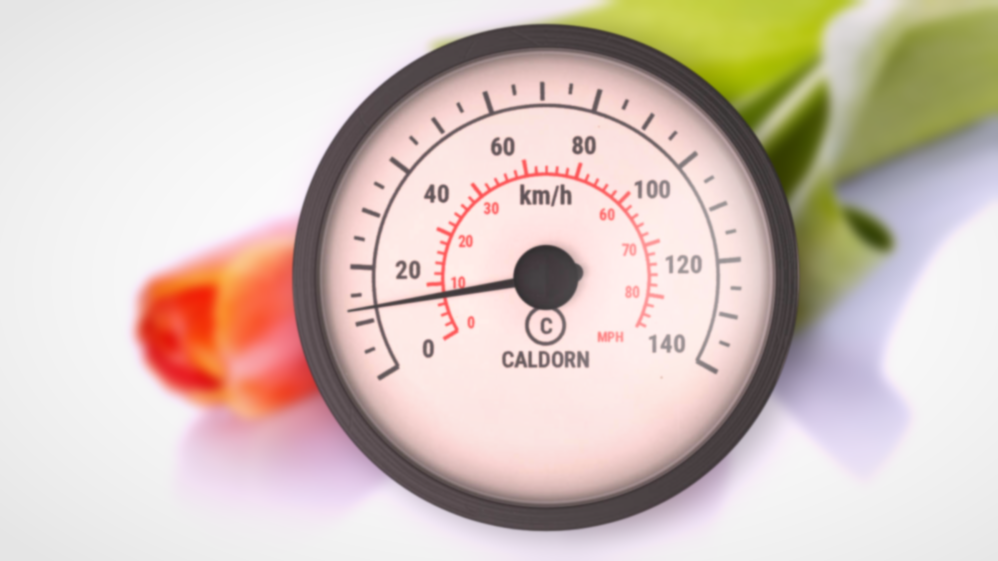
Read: value=12.5 unit=km/h
